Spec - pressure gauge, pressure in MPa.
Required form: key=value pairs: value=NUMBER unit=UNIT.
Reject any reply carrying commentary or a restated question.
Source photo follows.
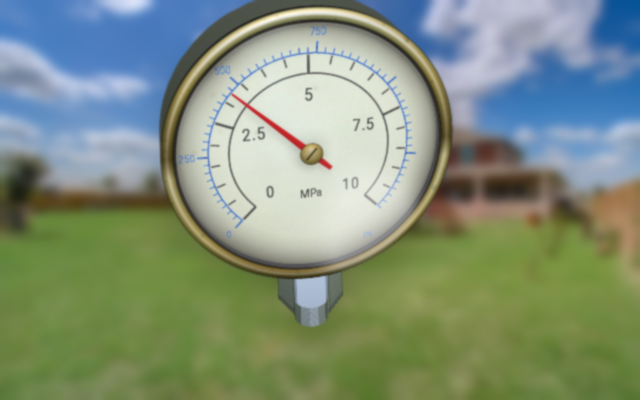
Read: value=3.25 unit=MPa
